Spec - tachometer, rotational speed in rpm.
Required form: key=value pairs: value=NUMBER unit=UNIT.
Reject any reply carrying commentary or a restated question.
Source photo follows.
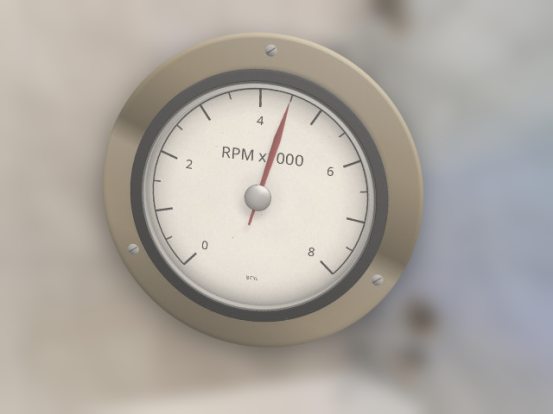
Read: value=4500 unit=rpm
